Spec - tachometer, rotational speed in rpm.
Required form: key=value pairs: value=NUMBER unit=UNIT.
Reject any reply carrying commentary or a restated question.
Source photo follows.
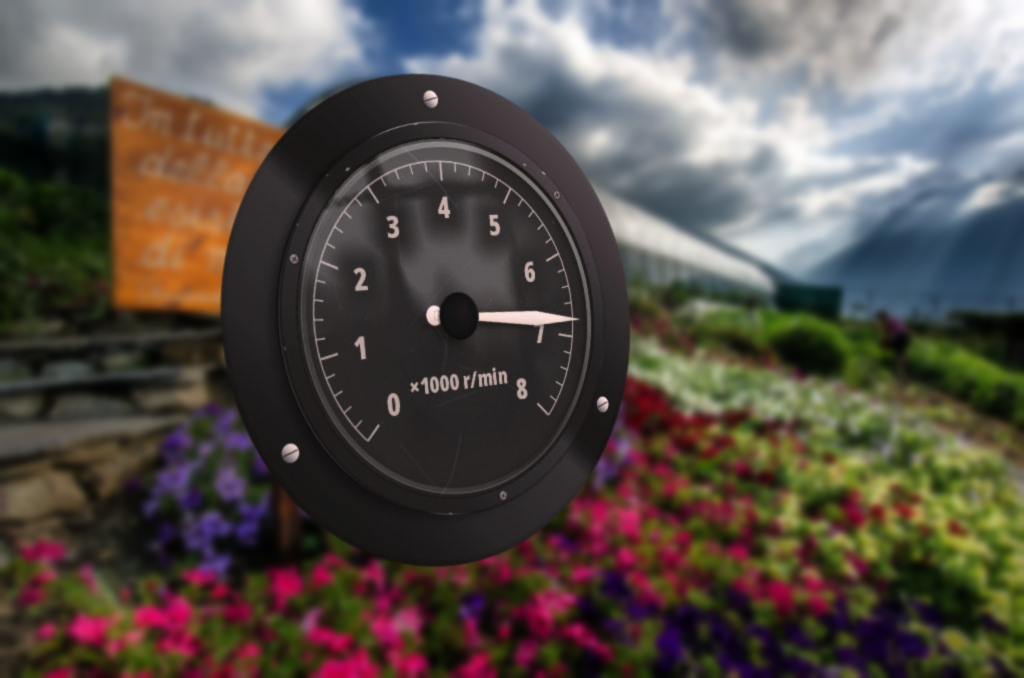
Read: value=6800 unit=rpm
